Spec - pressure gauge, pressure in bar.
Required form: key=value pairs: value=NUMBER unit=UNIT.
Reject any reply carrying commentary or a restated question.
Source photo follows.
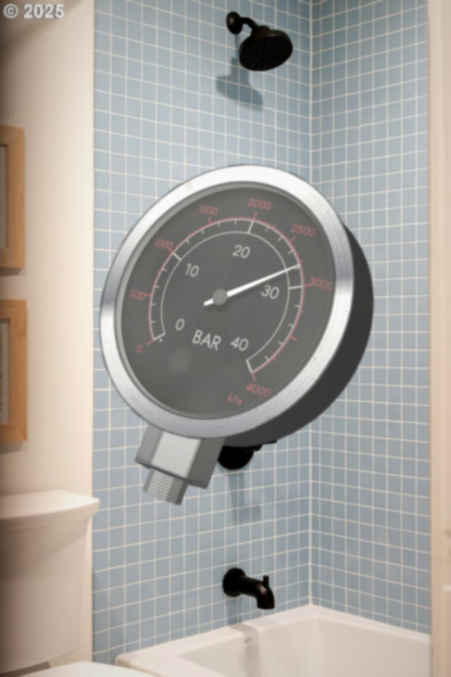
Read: value=28 unit=bar
